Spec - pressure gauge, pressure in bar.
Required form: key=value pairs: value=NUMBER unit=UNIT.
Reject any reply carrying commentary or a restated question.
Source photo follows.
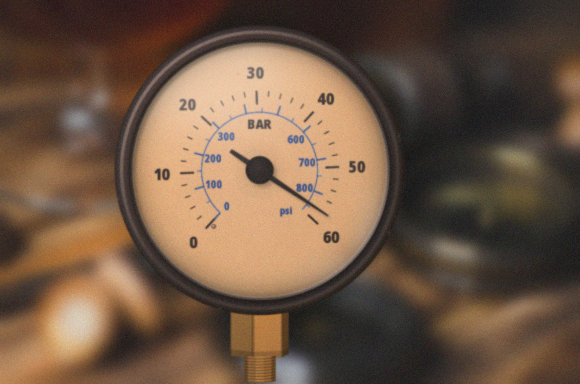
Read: value=58 unit=bar
